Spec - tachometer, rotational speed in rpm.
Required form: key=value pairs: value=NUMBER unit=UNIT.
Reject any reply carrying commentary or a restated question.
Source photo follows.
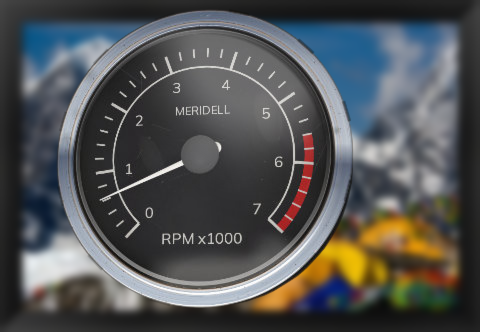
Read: value=600 unit=rpm
